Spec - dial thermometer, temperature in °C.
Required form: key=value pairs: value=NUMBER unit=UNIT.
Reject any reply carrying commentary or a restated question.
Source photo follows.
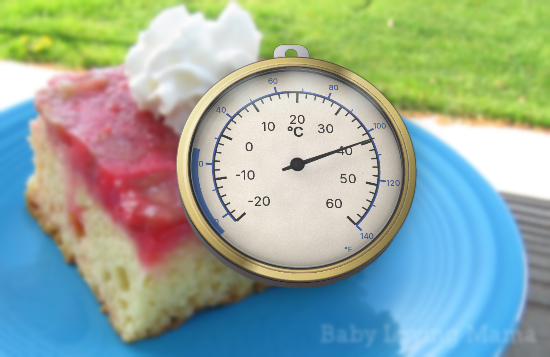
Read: value=40 unit=°C
